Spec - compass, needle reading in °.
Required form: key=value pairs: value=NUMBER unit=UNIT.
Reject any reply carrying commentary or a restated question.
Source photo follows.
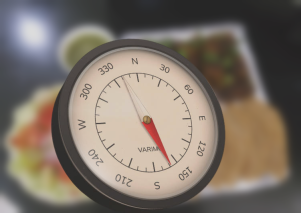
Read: value=160 unit=°
